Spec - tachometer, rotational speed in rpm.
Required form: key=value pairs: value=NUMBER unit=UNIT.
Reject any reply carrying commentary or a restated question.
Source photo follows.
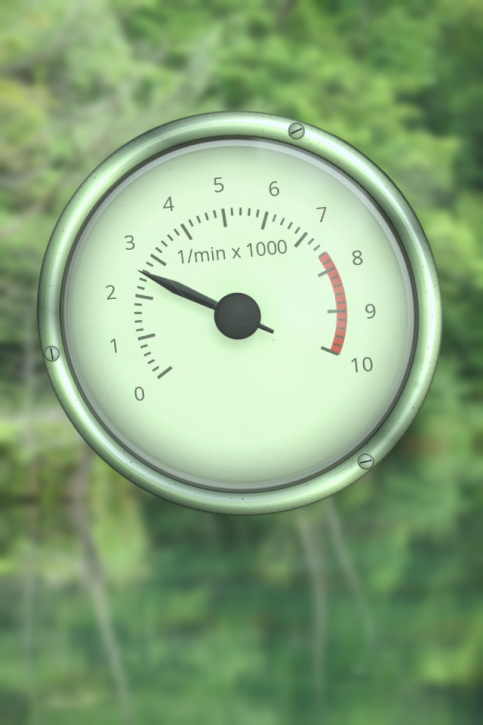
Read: value=2600 unit=rpm
